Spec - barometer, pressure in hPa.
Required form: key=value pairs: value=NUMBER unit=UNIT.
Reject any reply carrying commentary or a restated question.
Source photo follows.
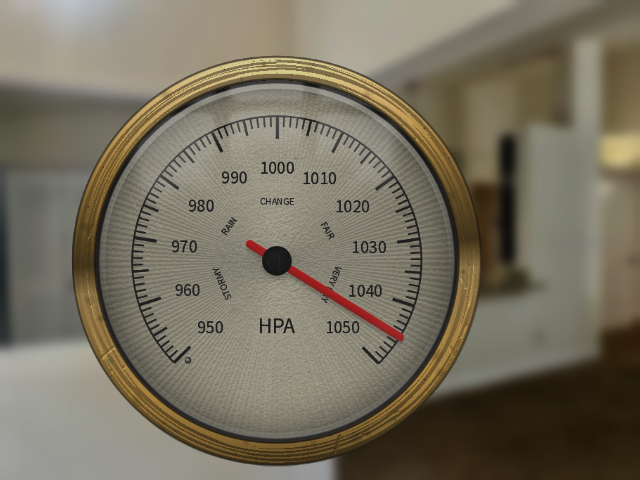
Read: value=1045 unit=hPa
